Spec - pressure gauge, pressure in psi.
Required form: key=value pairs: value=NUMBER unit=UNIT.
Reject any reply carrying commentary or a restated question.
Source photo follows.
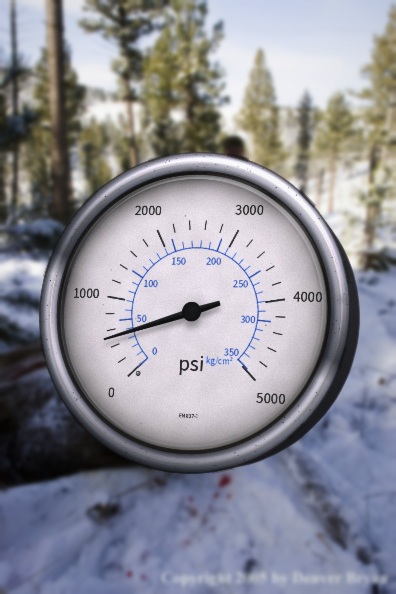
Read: value=500 unit=psi
